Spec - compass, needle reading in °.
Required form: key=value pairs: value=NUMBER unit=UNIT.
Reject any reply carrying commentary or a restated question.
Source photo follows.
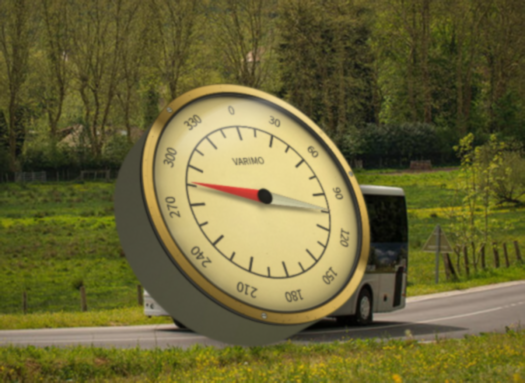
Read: value=285 unit=°
